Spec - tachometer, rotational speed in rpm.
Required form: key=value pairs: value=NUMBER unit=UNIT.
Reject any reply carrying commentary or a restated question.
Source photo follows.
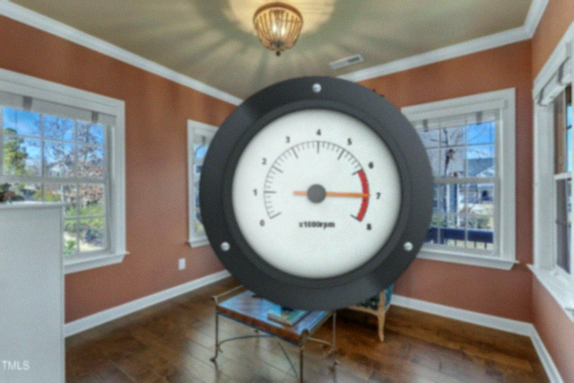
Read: value=7000 unit=rpm
